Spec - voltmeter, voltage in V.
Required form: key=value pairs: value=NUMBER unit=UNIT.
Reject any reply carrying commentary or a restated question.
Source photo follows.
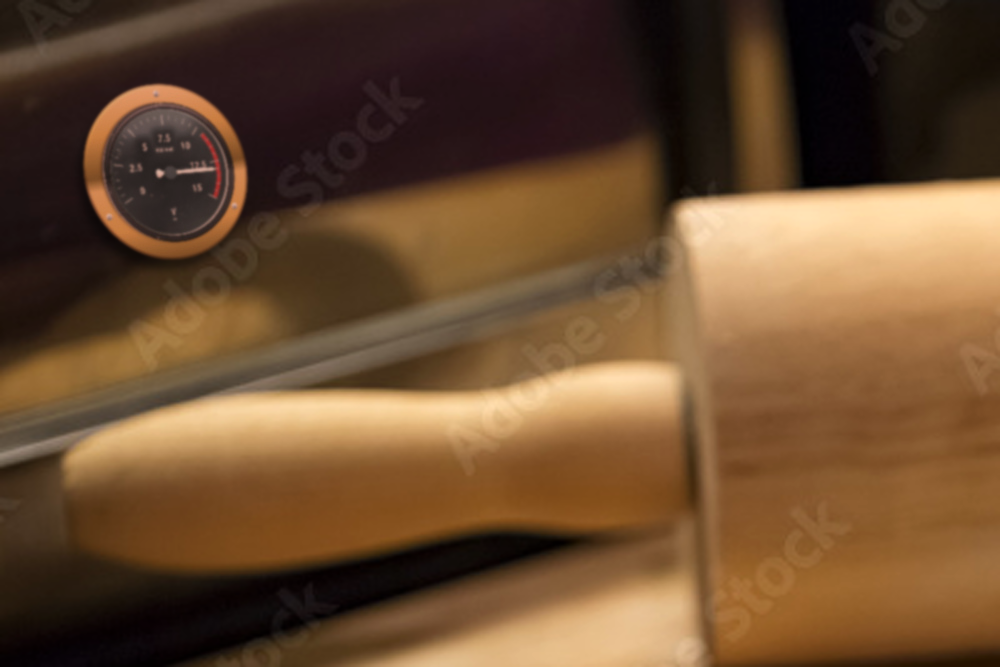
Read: value=13 unit=V
